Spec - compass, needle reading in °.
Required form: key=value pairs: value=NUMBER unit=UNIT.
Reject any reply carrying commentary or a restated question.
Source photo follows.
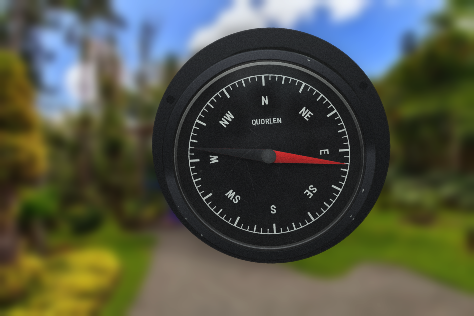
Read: value=100 unit=°
